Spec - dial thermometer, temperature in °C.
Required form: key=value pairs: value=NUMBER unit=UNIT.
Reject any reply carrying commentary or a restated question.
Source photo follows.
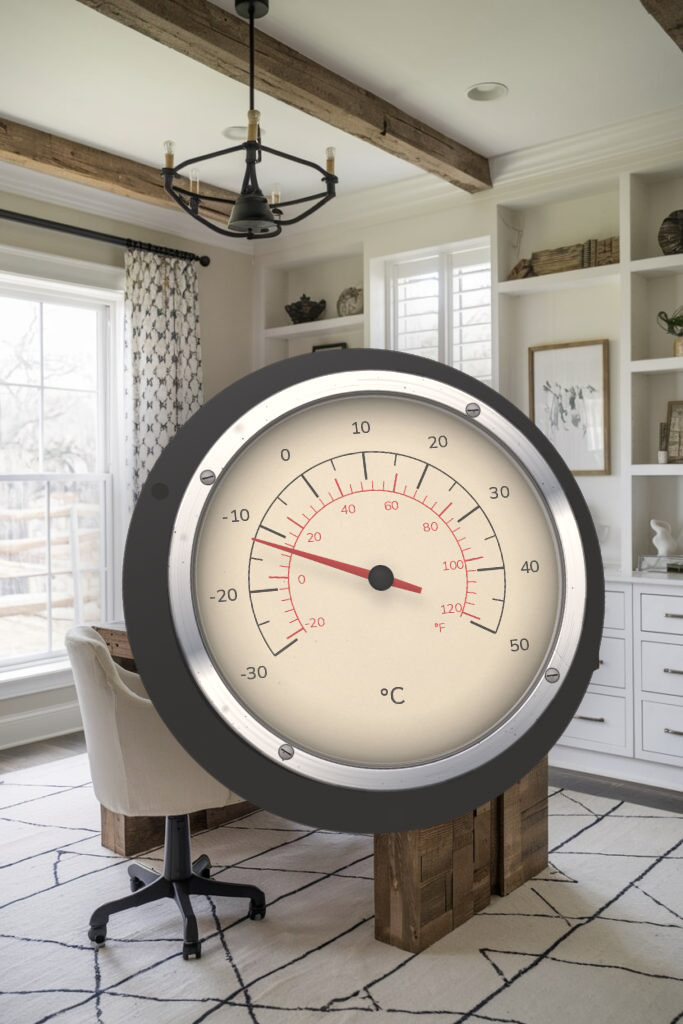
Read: value=-12.5 unit=°C
